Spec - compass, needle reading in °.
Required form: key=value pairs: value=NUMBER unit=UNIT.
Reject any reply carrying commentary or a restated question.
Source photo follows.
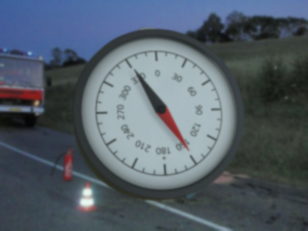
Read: value=150 unit=°
